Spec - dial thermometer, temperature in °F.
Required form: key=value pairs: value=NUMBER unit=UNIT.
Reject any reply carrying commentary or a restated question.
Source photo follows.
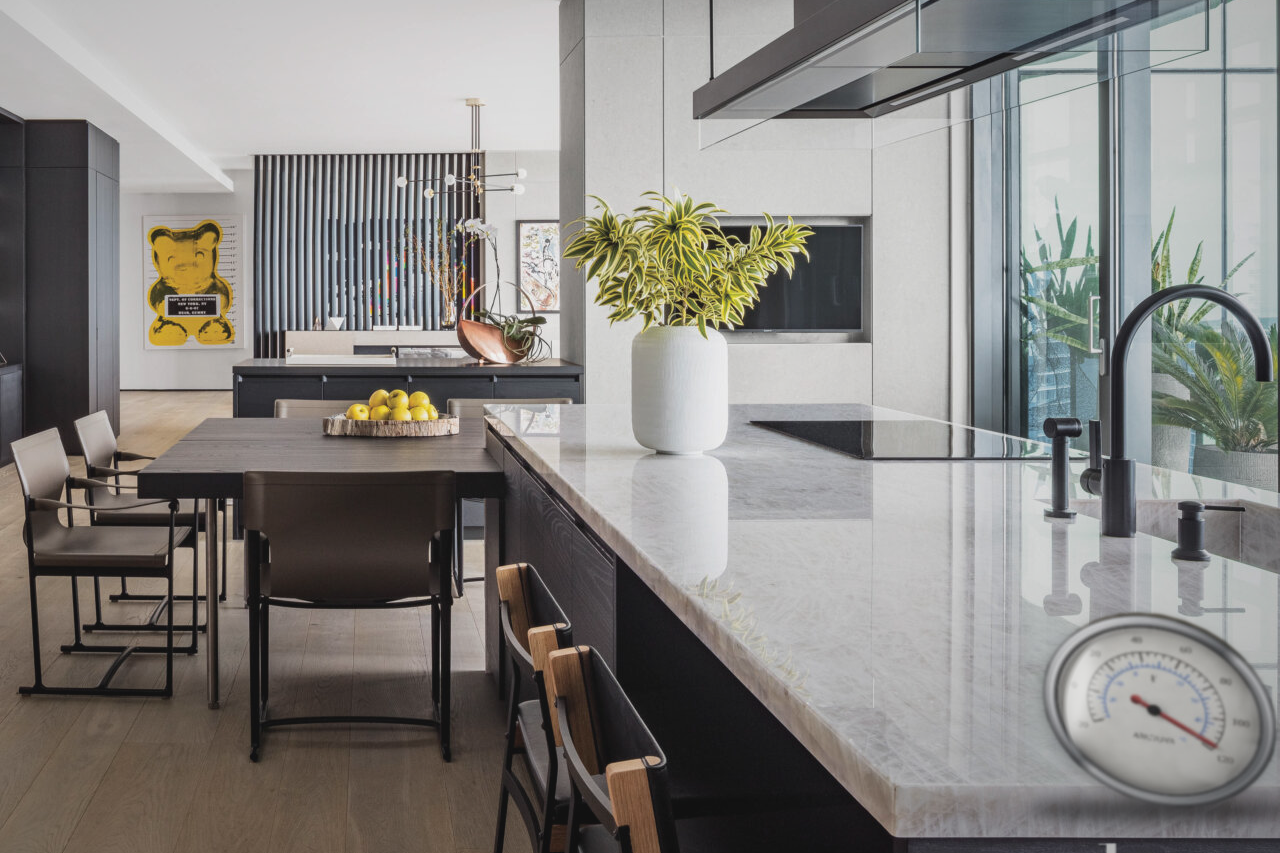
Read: value=116 unit=°F
